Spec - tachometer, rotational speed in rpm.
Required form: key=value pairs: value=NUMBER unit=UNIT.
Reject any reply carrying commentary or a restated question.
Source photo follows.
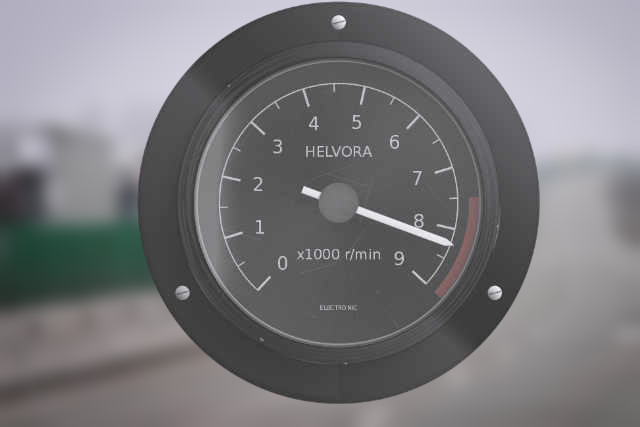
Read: value=8250 unit=rpm
